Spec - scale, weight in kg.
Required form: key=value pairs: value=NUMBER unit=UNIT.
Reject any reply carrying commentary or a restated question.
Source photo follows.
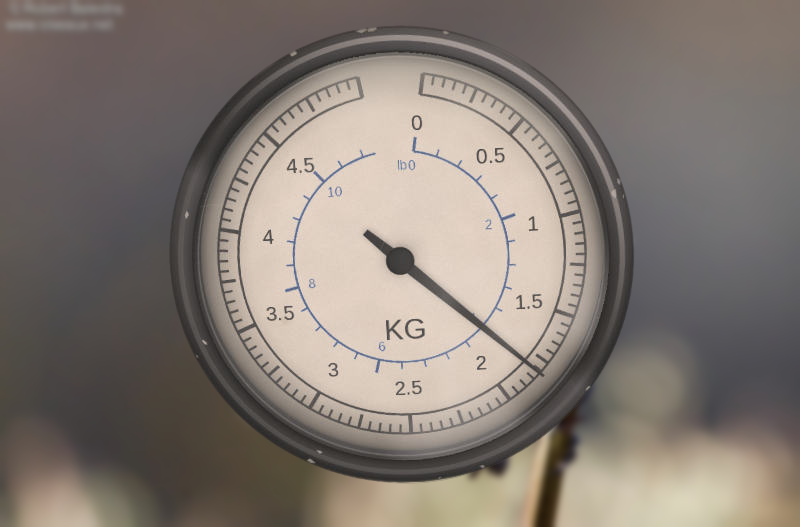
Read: value=1.8 unit=kg
